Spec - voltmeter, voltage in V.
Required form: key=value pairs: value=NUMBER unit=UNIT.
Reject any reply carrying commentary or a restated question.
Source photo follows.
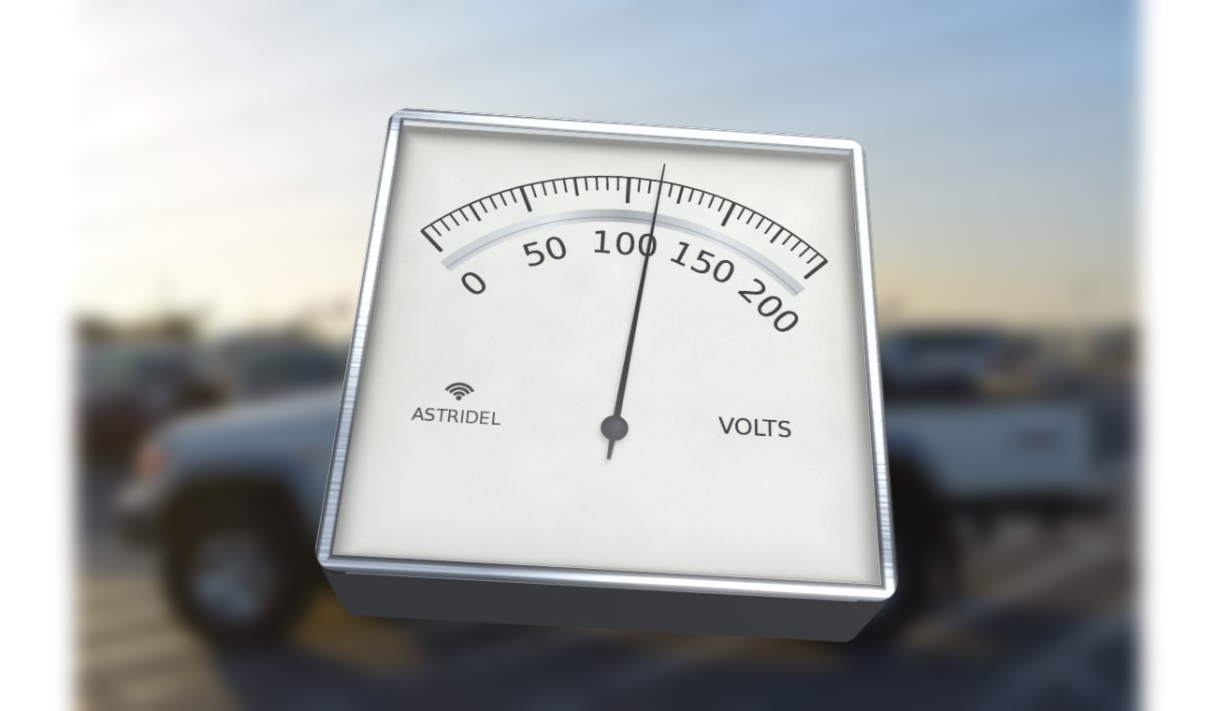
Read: value=115 unit=V
